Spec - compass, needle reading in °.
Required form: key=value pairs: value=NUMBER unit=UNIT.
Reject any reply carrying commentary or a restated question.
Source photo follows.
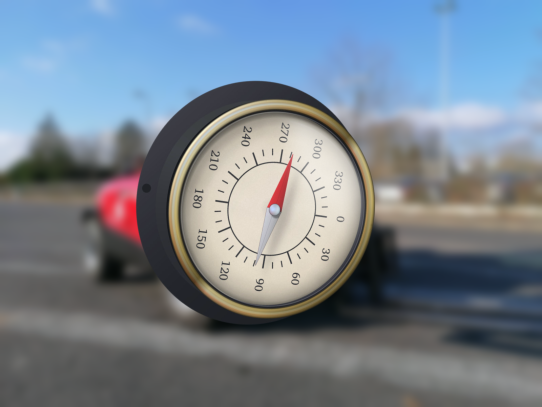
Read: value=280 unit=°
